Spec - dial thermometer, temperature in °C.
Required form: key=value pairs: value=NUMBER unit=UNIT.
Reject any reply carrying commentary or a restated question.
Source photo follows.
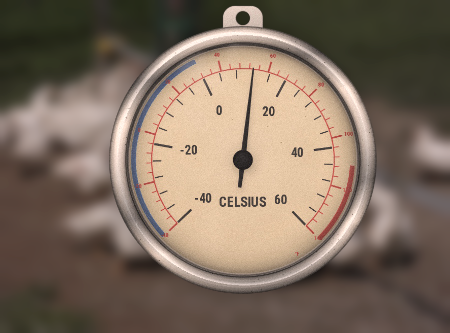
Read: value=12 unit=°C
